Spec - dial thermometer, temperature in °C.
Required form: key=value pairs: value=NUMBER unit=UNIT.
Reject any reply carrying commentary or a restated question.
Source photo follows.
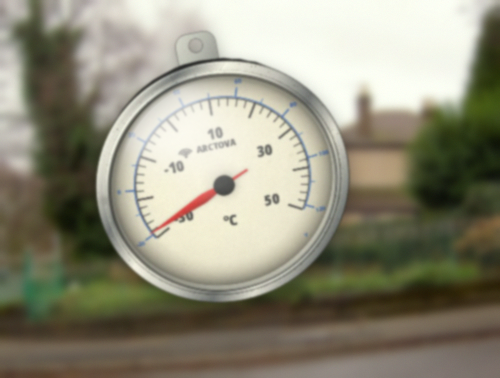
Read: value=-28 unit=°C
